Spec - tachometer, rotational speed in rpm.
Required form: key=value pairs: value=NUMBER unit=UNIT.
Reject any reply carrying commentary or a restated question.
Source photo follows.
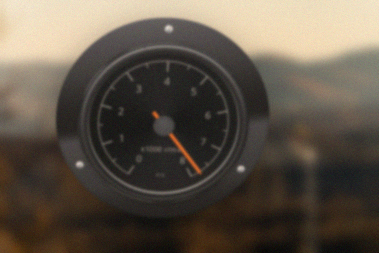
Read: value=7750 unit=rpm
